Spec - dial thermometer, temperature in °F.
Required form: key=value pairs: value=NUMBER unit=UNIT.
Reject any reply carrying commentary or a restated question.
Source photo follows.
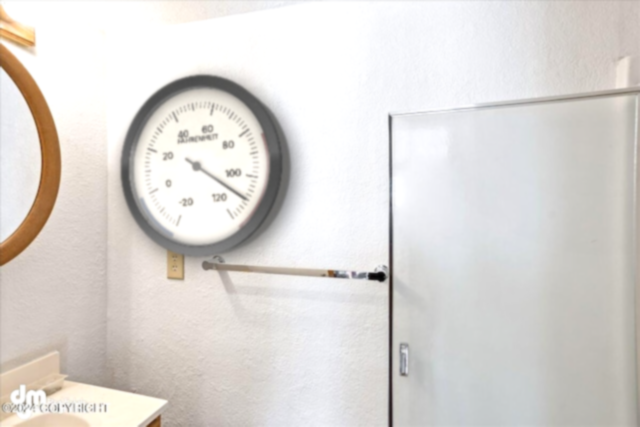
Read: value=110 unit=°F
